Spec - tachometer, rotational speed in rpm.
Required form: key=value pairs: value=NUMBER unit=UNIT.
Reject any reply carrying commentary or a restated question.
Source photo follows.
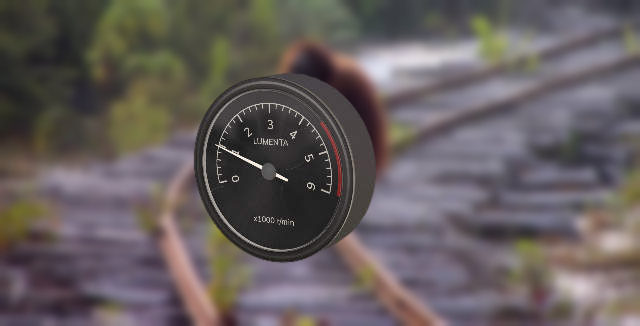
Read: value=1000 unit=rpm
